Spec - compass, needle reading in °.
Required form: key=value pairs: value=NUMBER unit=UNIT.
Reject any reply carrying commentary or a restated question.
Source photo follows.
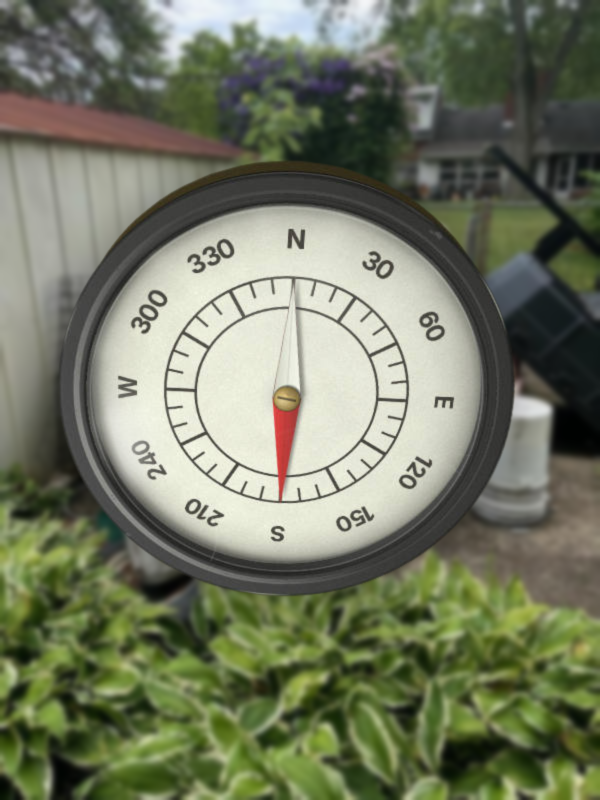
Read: value=180 unit=°
